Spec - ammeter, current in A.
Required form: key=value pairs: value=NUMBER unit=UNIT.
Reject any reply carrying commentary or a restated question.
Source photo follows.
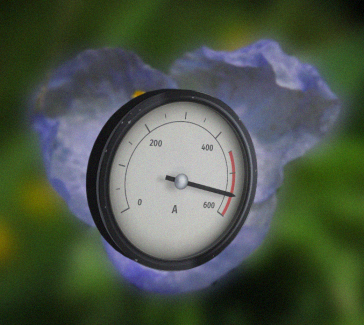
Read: value=550 unit=A
